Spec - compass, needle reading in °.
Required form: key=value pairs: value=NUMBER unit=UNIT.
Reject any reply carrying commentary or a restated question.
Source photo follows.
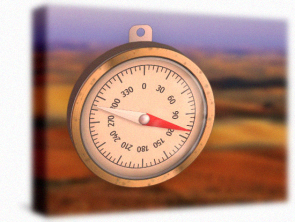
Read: value=110 unit=°
